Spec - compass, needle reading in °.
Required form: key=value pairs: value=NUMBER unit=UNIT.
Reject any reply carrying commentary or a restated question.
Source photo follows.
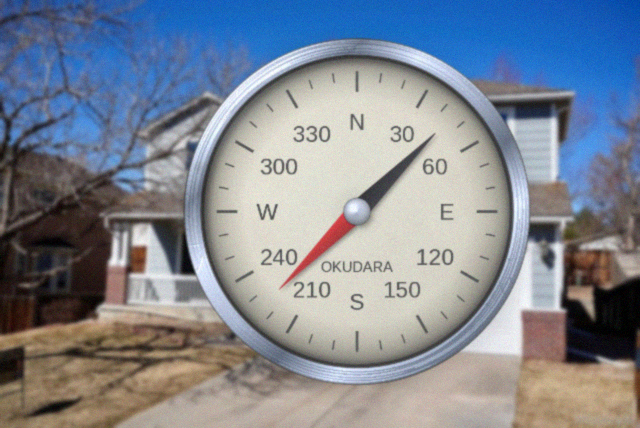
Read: value=225 unit=°
